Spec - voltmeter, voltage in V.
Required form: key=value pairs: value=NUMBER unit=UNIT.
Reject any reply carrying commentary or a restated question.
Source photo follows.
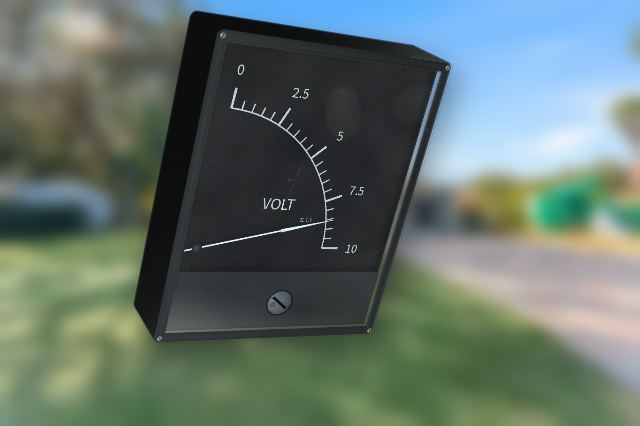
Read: value=8.5 unit=V
